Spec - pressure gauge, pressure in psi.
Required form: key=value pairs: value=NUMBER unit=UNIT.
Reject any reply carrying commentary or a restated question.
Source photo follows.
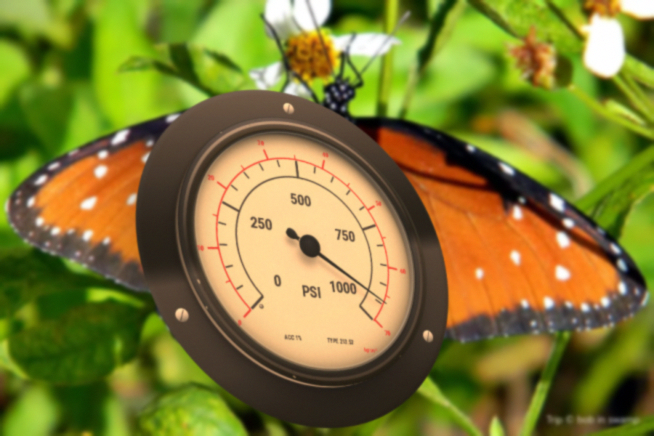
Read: value=950 unit=psi
